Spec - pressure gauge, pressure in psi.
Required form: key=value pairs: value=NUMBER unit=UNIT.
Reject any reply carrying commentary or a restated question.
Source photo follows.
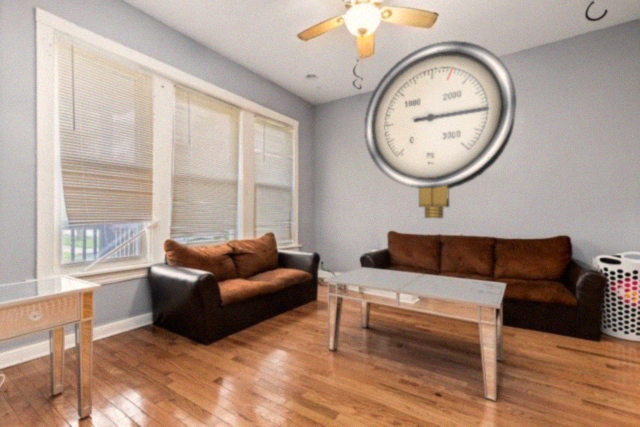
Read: value=2500 unit=psi
